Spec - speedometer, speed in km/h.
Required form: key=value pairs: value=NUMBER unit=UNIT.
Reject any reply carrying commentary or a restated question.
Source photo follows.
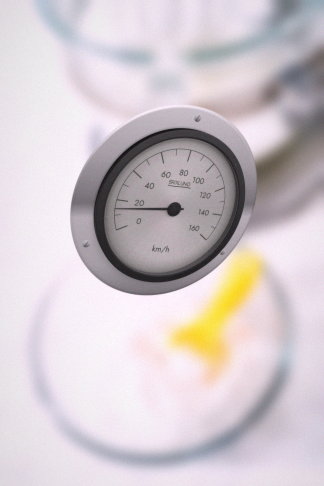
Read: value=15 unit=km/h
